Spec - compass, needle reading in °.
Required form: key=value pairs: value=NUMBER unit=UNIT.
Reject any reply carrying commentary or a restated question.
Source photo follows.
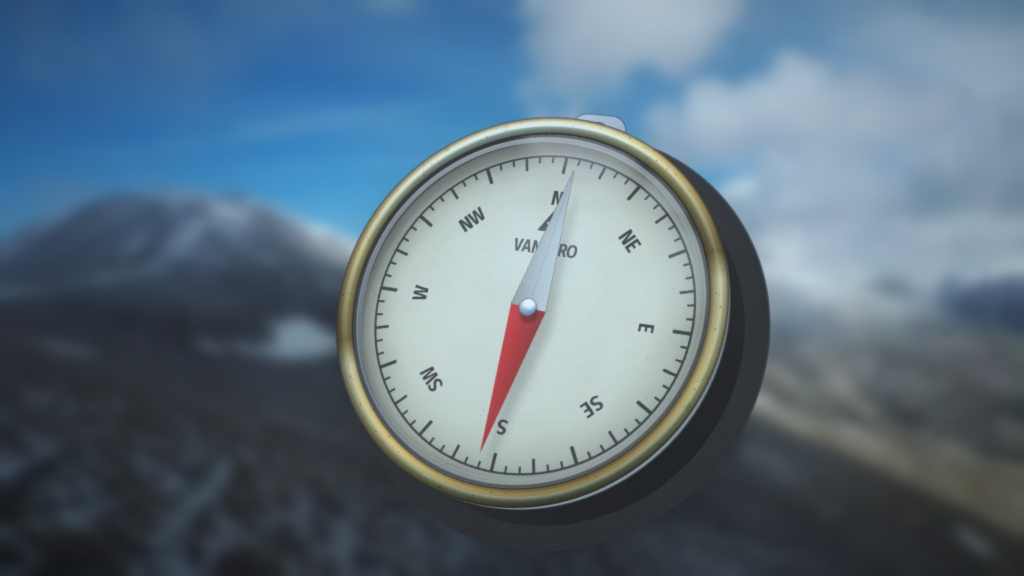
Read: value=185 unit=°
